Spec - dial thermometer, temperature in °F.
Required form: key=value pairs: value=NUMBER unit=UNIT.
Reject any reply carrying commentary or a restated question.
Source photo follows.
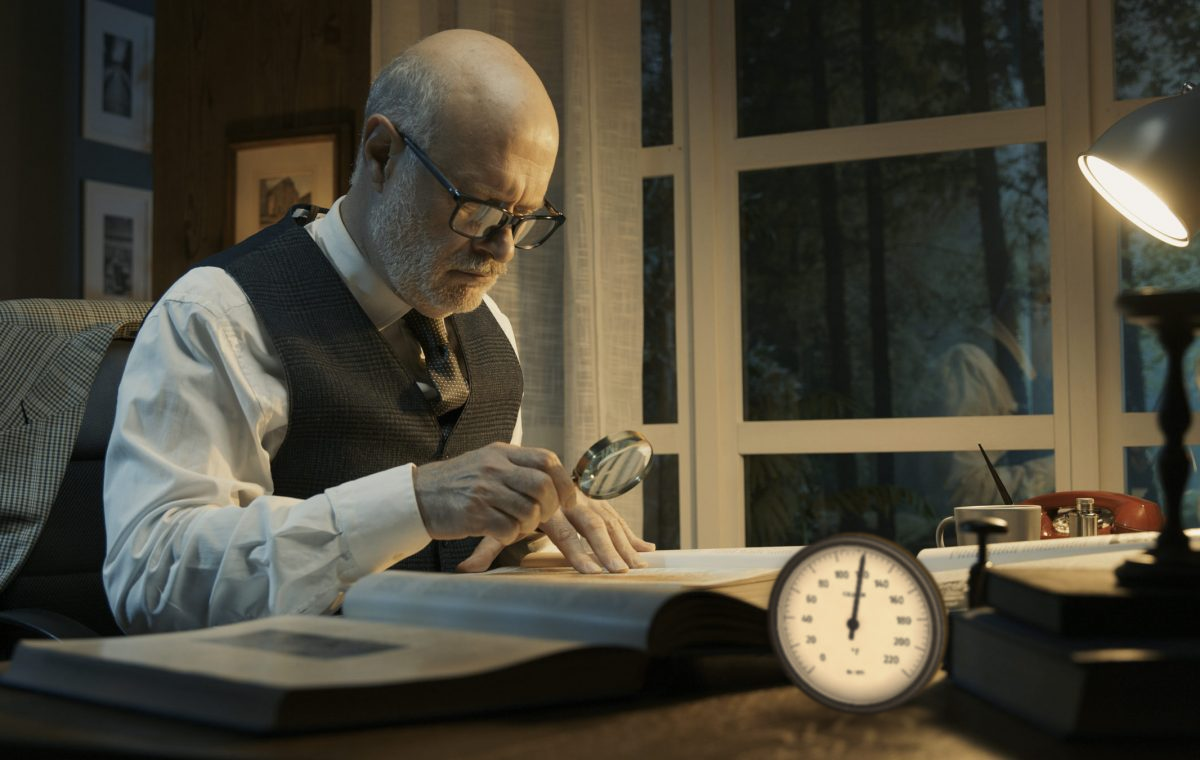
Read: value=120 unit=°F
